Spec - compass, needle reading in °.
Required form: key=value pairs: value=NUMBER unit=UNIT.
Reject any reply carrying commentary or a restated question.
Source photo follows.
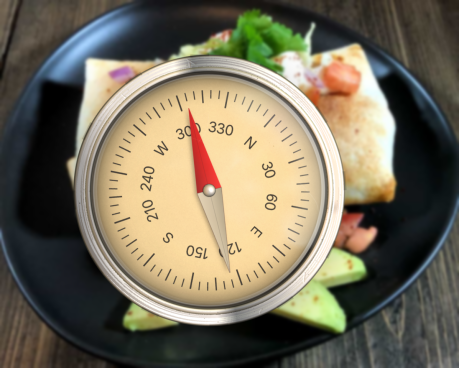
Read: value=305 unit=°
